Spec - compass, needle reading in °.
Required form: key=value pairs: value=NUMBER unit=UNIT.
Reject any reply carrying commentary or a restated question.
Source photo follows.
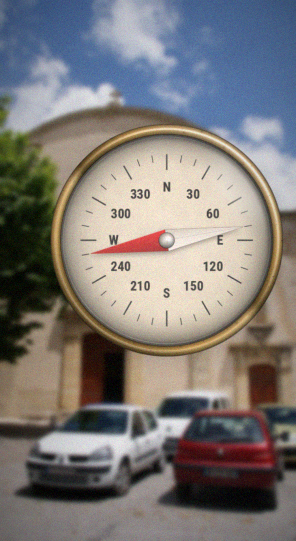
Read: value=260 unit=°
